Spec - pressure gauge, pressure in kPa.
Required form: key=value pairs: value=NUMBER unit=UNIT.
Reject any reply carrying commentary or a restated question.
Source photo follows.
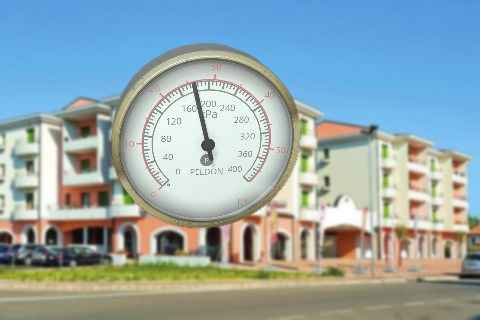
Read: value=180 unit=kPa
